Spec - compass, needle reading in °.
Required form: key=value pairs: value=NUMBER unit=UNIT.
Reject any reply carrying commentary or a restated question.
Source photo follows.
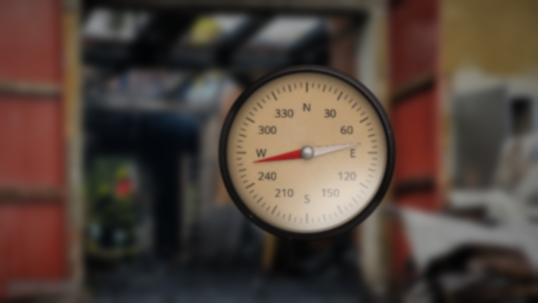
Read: value=260 unit=°
